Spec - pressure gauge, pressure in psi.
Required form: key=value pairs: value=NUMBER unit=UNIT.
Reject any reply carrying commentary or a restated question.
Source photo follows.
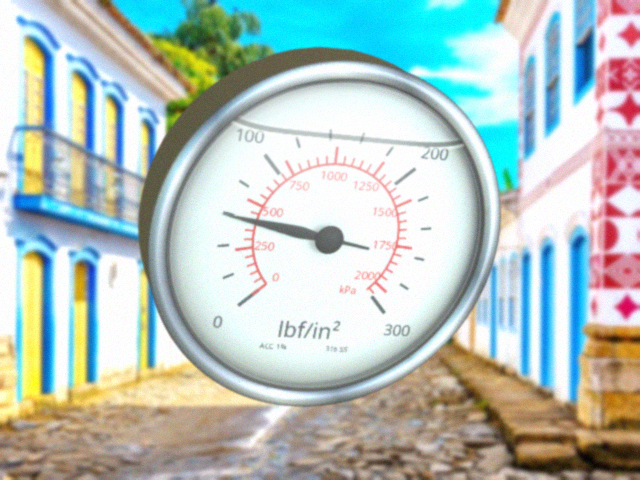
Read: value=60 unit=psi
